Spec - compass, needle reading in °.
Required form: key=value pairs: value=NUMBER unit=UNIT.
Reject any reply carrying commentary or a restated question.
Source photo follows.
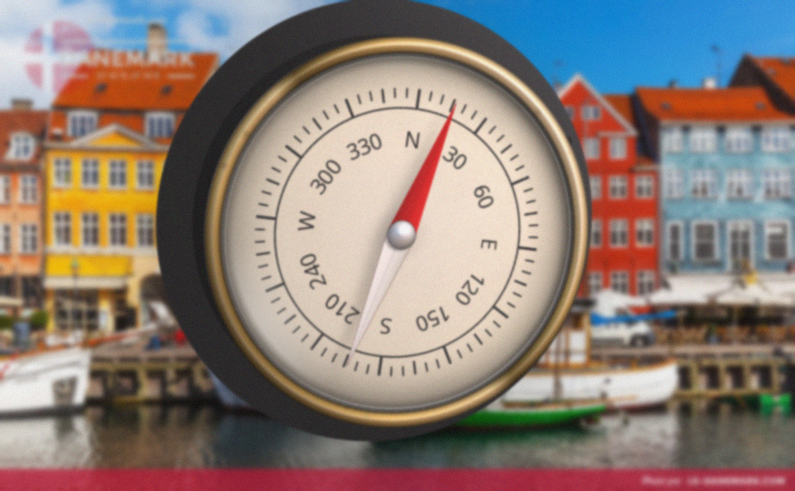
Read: value=15 unit=°
